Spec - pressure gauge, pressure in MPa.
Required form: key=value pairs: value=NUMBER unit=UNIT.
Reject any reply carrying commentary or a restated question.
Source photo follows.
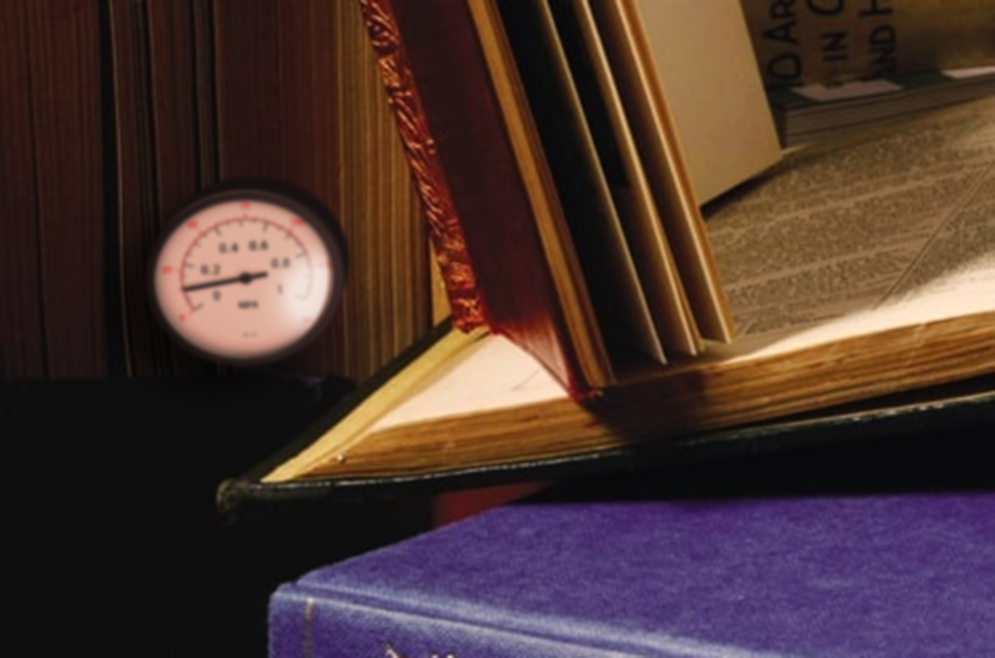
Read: value=0.1 unit=MPa
